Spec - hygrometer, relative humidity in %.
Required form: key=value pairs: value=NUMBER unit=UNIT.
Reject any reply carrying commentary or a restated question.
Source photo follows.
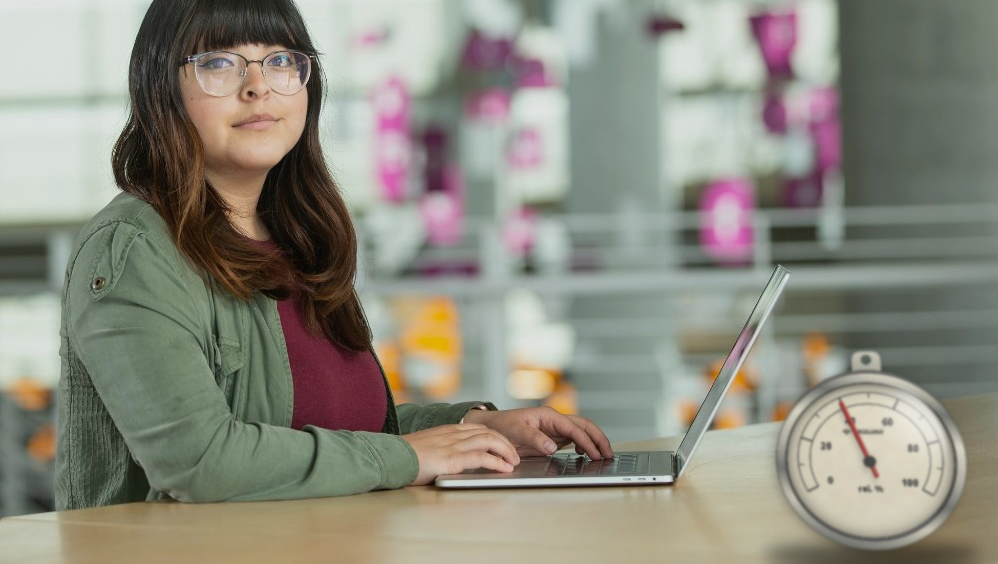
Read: value=40 unit=%
